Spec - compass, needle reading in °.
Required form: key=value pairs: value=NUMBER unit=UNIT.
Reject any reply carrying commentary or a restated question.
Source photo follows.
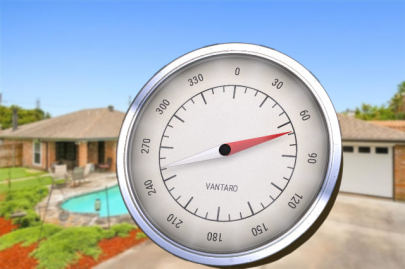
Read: value=70 unit=°
